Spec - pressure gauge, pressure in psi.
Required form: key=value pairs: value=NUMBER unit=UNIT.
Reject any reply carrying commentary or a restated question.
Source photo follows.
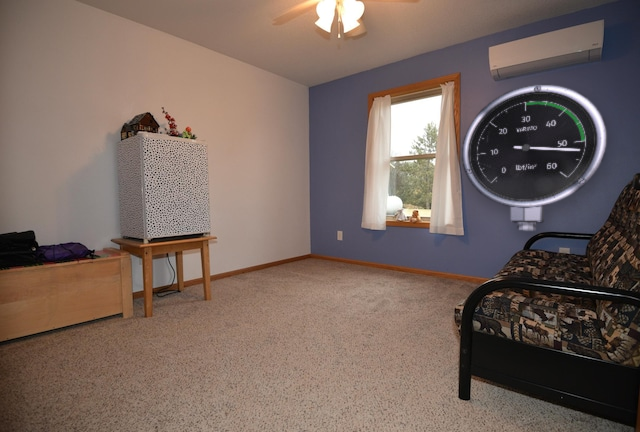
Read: value=52.5 unit=psi
